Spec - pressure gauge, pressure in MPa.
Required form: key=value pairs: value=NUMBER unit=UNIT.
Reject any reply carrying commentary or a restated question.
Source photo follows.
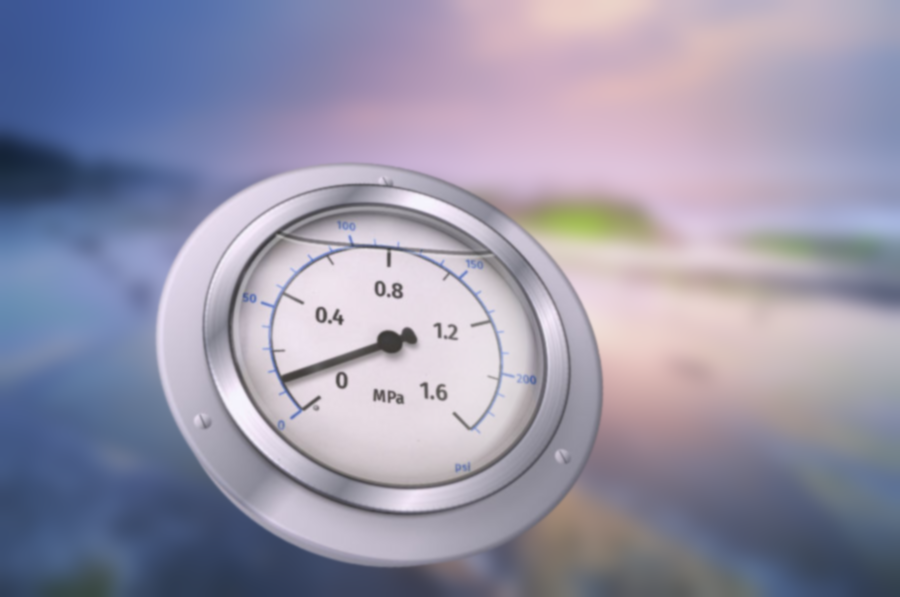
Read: value=0.1 unit=MPa
